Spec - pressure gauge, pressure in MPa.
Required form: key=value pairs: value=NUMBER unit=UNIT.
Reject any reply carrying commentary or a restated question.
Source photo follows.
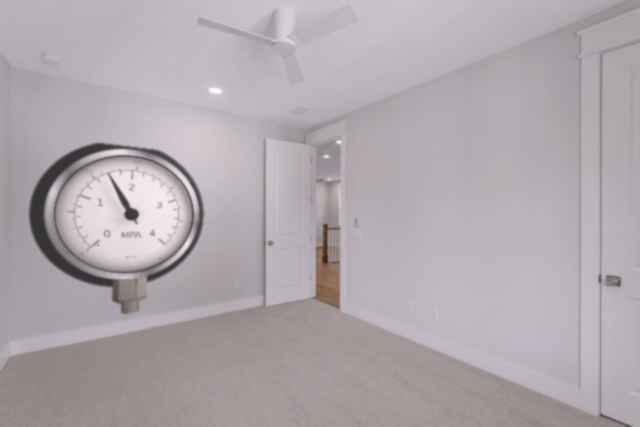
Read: value=1.6 unit=MPa
